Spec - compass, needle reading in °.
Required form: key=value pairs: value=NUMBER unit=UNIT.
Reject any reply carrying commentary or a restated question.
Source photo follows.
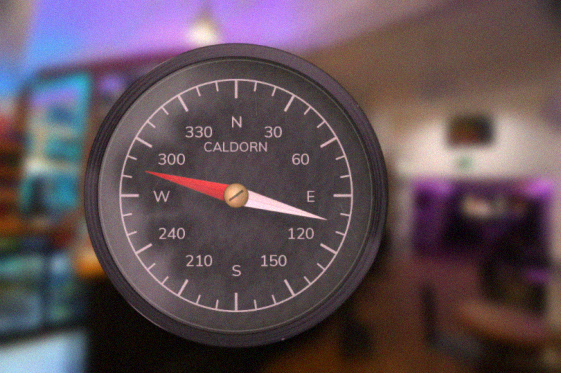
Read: value=285 unit=°
